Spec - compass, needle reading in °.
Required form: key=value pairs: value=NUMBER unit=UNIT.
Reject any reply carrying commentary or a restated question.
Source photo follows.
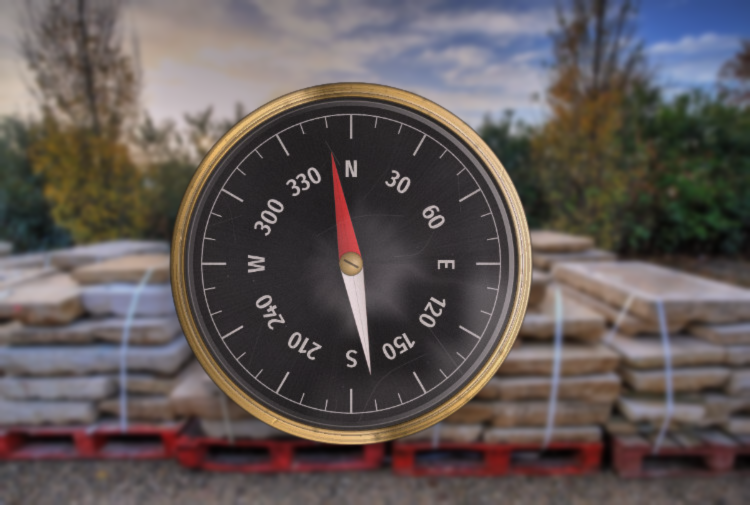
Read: value=350 unit=°
